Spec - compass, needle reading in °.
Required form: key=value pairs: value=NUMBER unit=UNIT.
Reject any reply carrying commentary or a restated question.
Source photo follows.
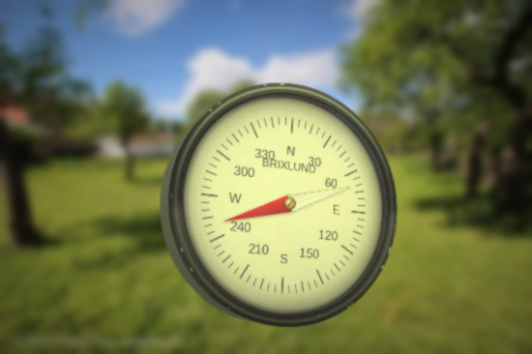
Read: value=250 unit=°
